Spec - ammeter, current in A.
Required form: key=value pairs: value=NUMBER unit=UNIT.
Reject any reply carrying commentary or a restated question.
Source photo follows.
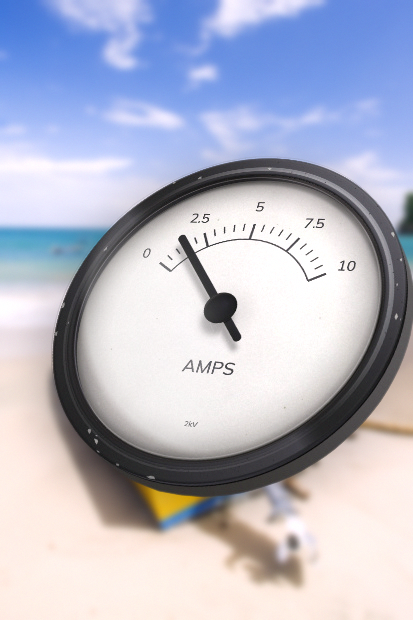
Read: value=1.5 unit=A
